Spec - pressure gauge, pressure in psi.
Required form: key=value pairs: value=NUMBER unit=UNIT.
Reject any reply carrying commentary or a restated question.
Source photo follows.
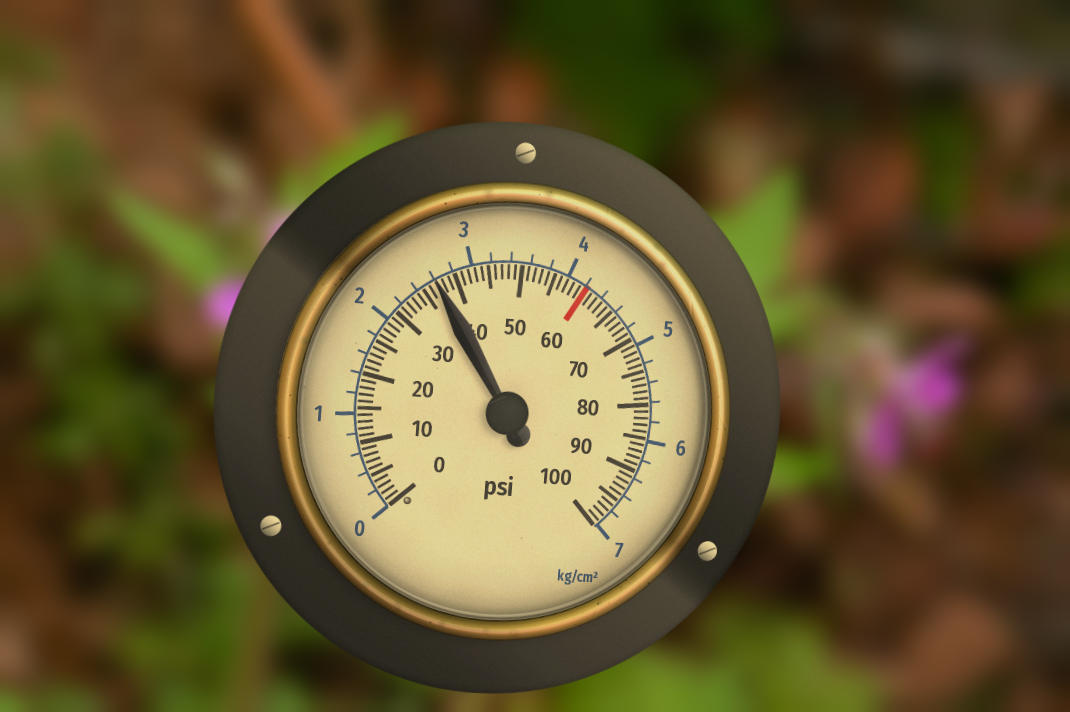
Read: value=37 unit=psi
